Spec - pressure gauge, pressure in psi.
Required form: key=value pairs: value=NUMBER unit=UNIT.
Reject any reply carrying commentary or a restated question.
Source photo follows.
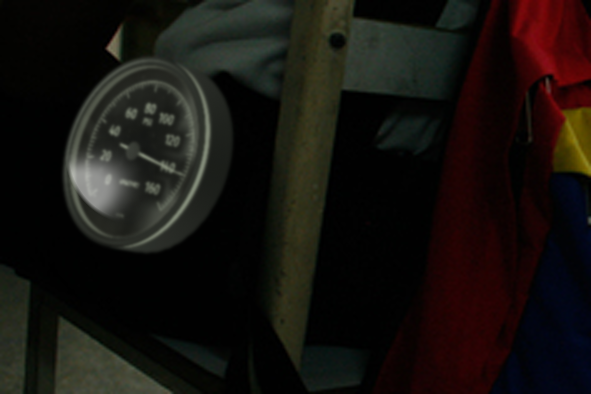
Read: value=140 unit=psi
